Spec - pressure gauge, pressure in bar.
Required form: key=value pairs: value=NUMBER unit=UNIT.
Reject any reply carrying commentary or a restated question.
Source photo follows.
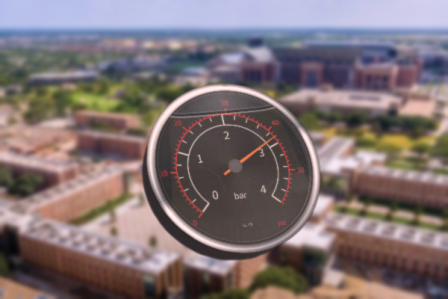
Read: value=2.9 unit=bar
